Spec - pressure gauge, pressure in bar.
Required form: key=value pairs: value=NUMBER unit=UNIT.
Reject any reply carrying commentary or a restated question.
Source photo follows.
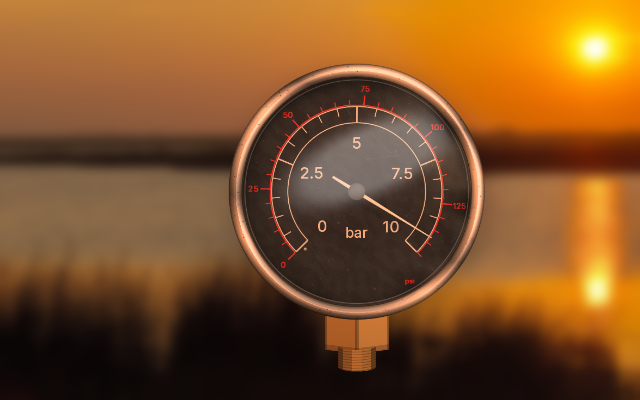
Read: value=9.5 unit=bar
